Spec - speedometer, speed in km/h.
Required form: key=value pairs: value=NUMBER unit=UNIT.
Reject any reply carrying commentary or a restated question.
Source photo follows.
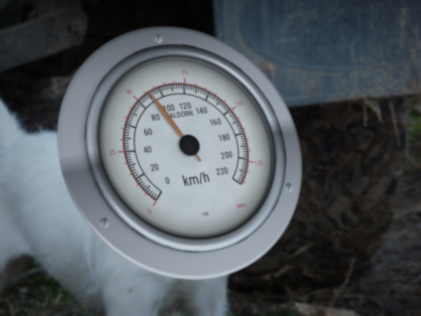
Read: value=90 unit=km/h
